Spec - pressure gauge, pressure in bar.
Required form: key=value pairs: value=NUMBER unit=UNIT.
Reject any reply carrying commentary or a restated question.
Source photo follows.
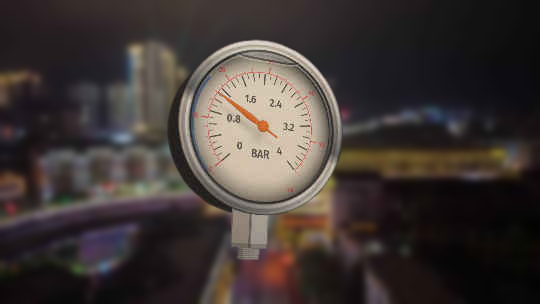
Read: value=1.1 unit=bar
